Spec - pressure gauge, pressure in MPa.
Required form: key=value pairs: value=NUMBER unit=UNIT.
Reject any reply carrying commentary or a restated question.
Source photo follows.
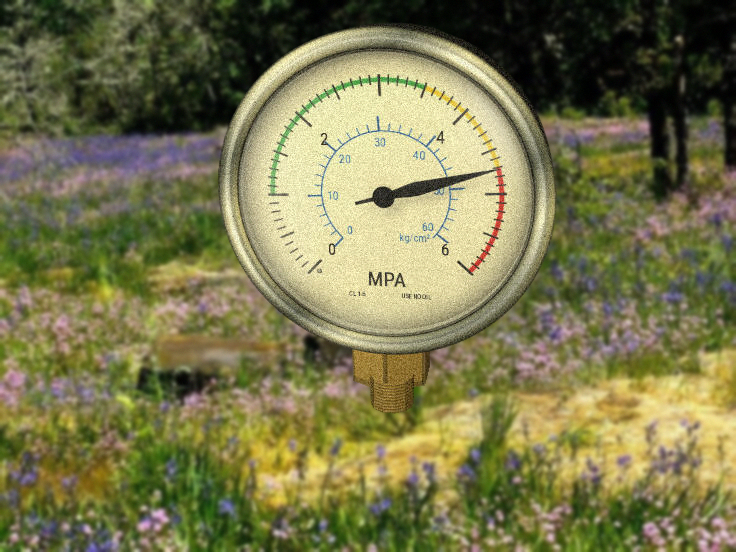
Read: value=4.7 unit=MPa
